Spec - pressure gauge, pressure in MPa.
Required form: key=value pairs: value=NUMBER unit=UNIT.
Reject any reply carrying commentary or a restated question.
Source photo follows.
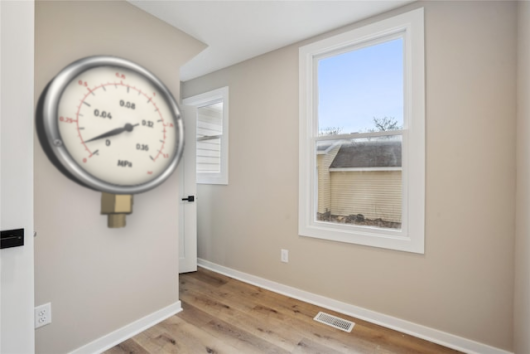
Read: value=0.01 unit=MPa
